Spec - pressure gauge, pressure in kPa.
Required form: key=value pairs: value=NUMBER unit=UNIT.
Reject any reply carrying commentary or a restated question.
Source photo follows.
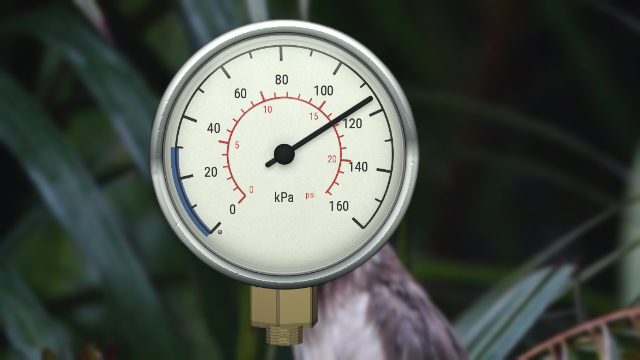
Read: value=115 unit=kPa
